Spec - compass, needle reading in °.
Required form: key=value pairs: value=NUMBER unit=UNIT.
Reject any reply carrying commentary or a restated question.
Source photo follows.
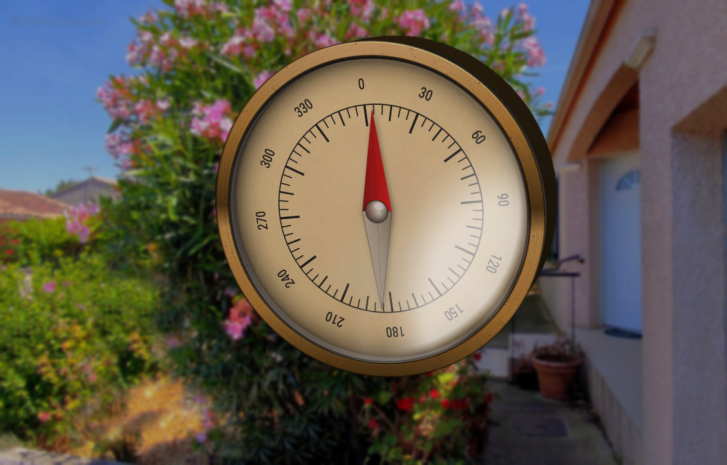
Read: value=5 unit=°
